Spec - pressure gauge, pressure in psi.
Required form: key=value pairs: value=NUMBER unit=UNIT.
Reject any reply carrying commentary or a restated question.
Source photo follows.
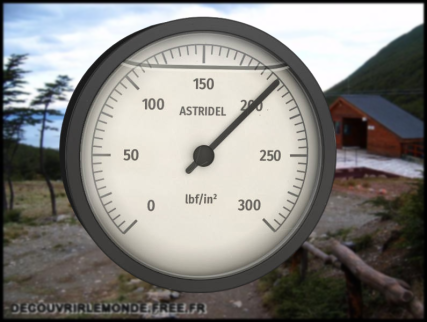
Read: value=200 unit=psi
